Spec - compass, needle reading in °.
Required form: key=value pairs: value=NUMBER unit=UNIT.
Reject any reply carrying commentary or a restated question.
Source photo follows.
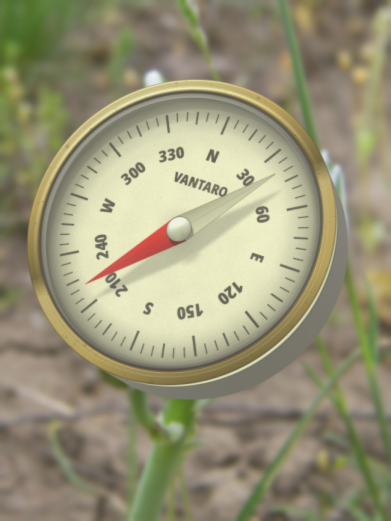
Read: value=220 unit=°
